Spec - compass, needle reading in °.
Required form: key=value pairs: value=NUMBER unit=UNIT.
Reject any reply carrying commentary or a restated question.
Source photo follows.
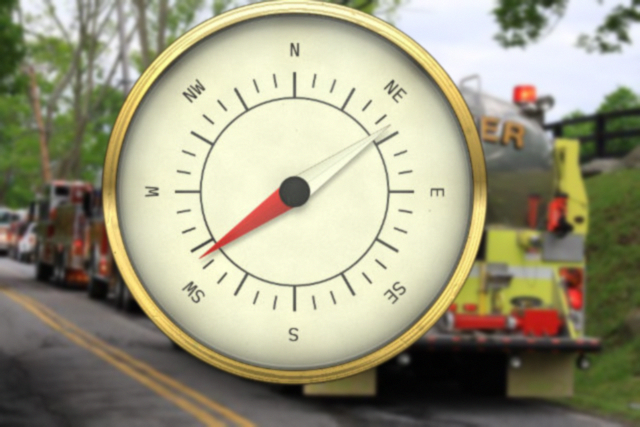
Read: value=235 unit=°
